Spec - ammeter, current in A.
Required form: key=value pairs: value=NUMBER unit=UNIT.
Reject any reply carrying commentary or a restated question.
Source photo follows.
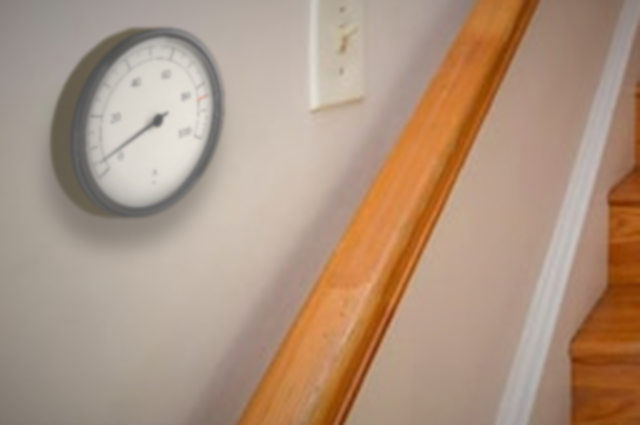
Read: value=5 unit=A
